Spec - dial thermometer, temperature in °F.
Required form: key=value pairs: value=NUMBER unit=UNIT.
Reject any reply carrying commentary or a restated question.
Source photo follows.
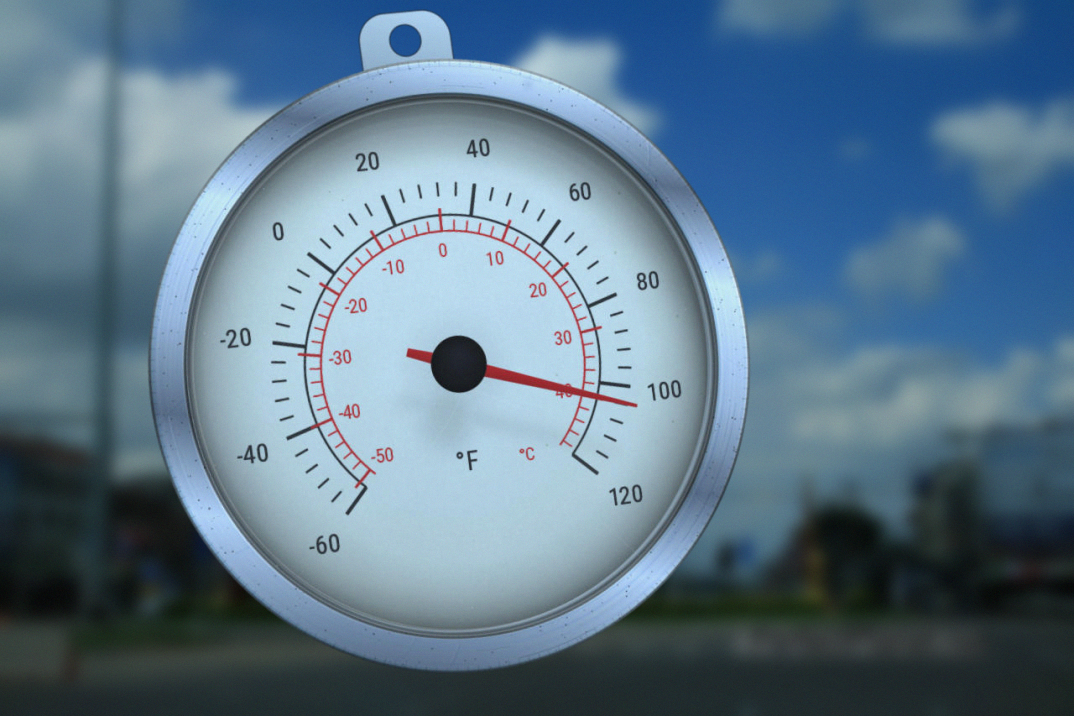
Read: value=104 unit=°F
